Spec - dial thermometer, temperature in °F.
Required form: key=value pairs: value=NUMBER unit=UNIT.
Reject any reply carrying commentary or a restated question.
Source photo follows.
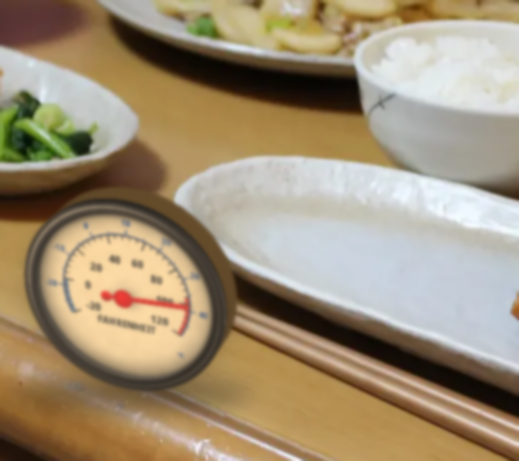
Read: value=100 unit=°F
